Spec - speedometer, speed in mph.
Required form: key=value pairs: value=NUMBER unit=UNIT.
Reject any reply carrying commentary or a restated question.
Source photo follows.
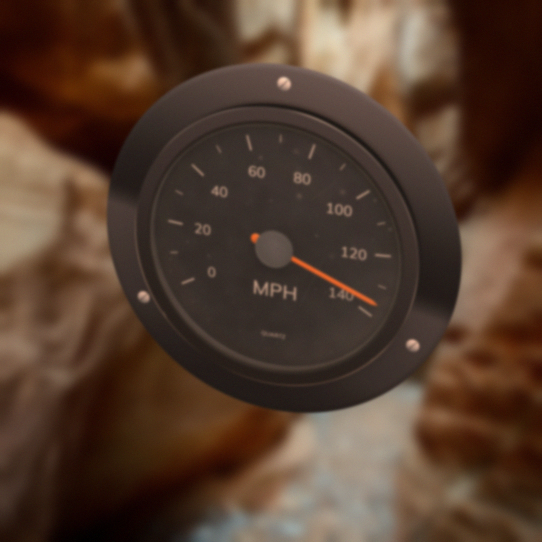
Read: value=135 unit=mph
